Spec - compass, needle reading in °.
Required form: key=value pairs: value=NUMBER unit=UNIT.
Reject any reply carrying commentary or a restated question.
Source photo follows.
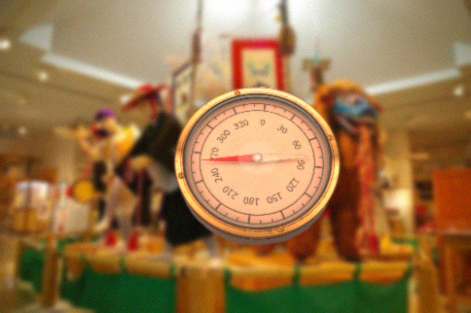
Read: value=260 unit=°
